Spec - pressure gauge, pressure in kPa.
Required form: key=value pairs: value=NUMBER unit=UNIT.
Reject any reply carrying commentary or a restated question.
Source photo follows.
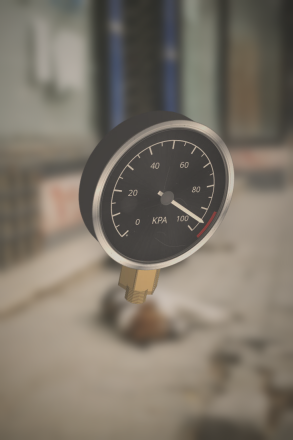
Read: value=95 unit=kPa
